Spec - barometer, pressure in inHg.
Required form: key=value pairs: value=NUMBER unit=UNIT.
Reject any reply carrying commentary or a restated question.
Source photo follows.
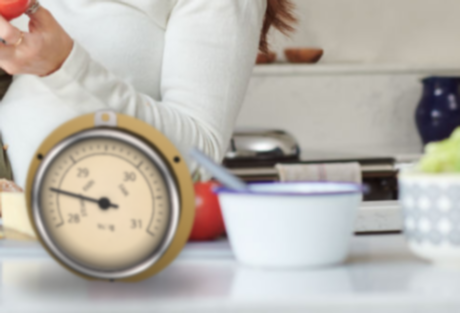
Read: value=28.5 unit=inHg
